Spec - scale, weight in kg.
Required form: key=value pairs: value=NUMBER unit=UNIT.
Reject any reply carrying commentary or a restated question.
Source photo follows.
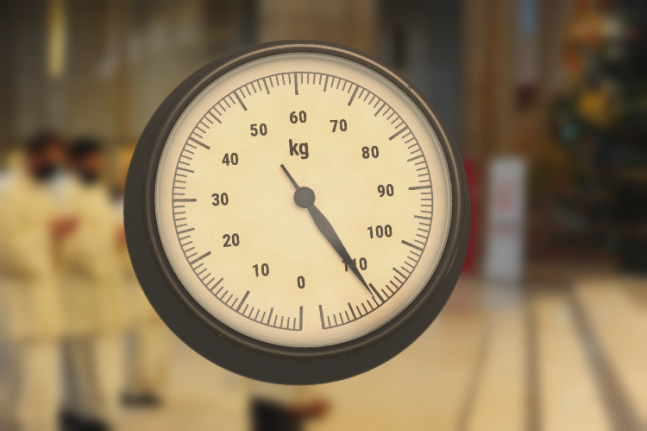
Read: value=111 unit=kg
